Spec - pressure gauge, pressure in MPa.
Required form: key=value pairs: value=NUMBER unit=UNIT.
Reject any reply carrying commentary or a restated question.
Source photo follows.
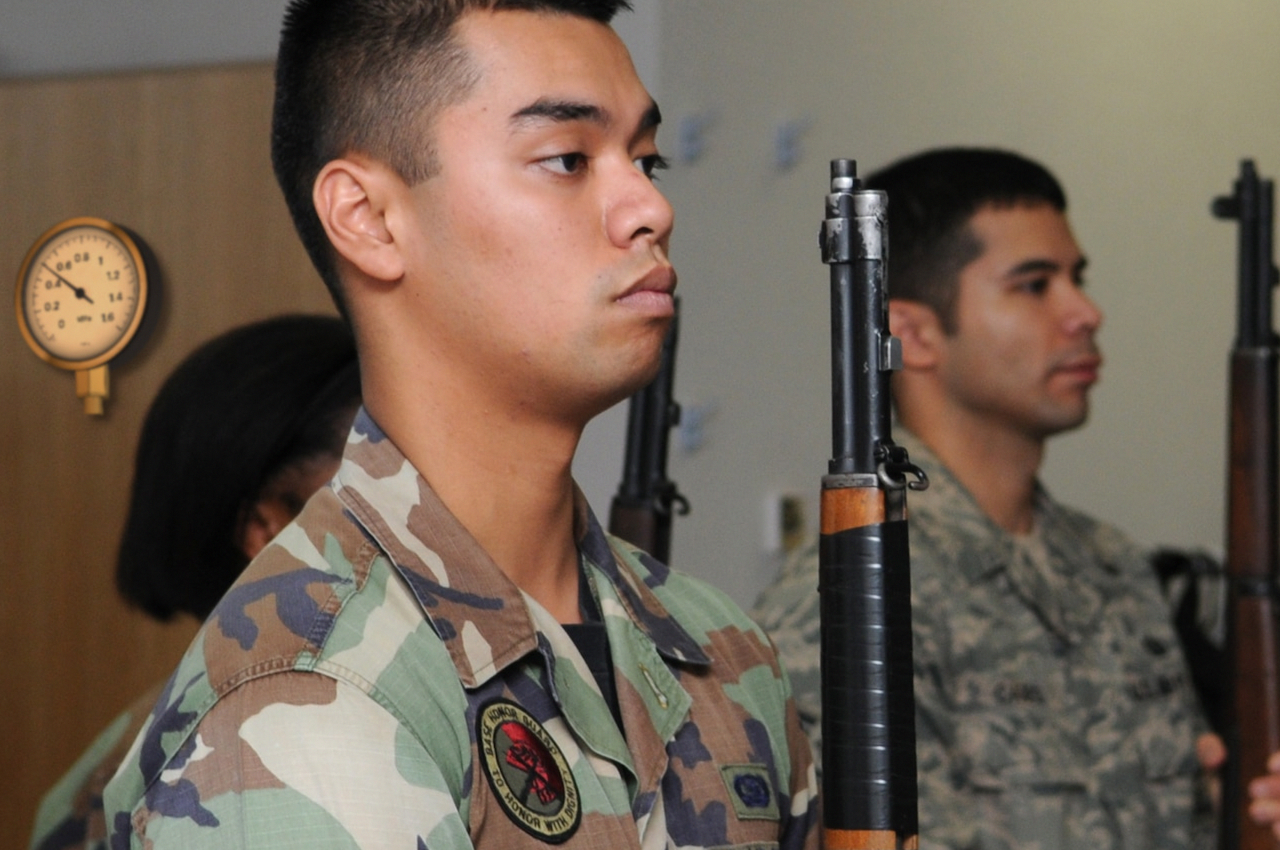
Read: value=0.5 unit=MPa
